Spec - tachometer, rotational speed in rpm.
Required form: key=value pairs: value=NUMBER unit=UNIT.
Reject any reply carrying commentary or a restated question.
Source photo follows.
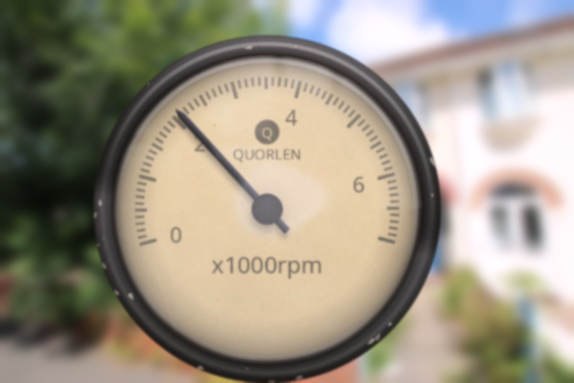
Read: value=2100 unit=rpm
